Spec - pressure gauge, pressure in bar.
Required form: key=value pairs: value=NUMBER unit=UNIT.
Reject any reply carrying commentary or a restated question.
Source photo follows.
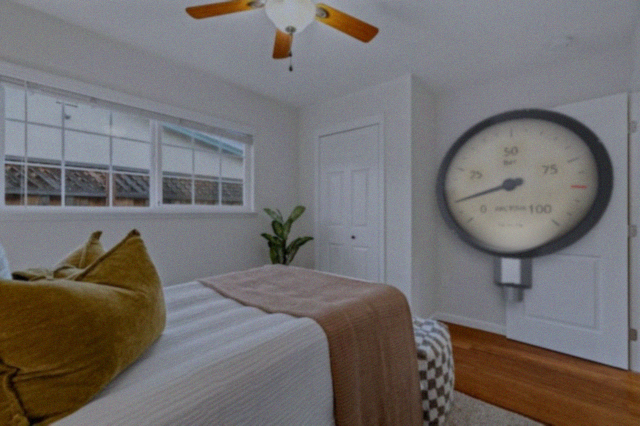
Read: value=10 unit=bar
